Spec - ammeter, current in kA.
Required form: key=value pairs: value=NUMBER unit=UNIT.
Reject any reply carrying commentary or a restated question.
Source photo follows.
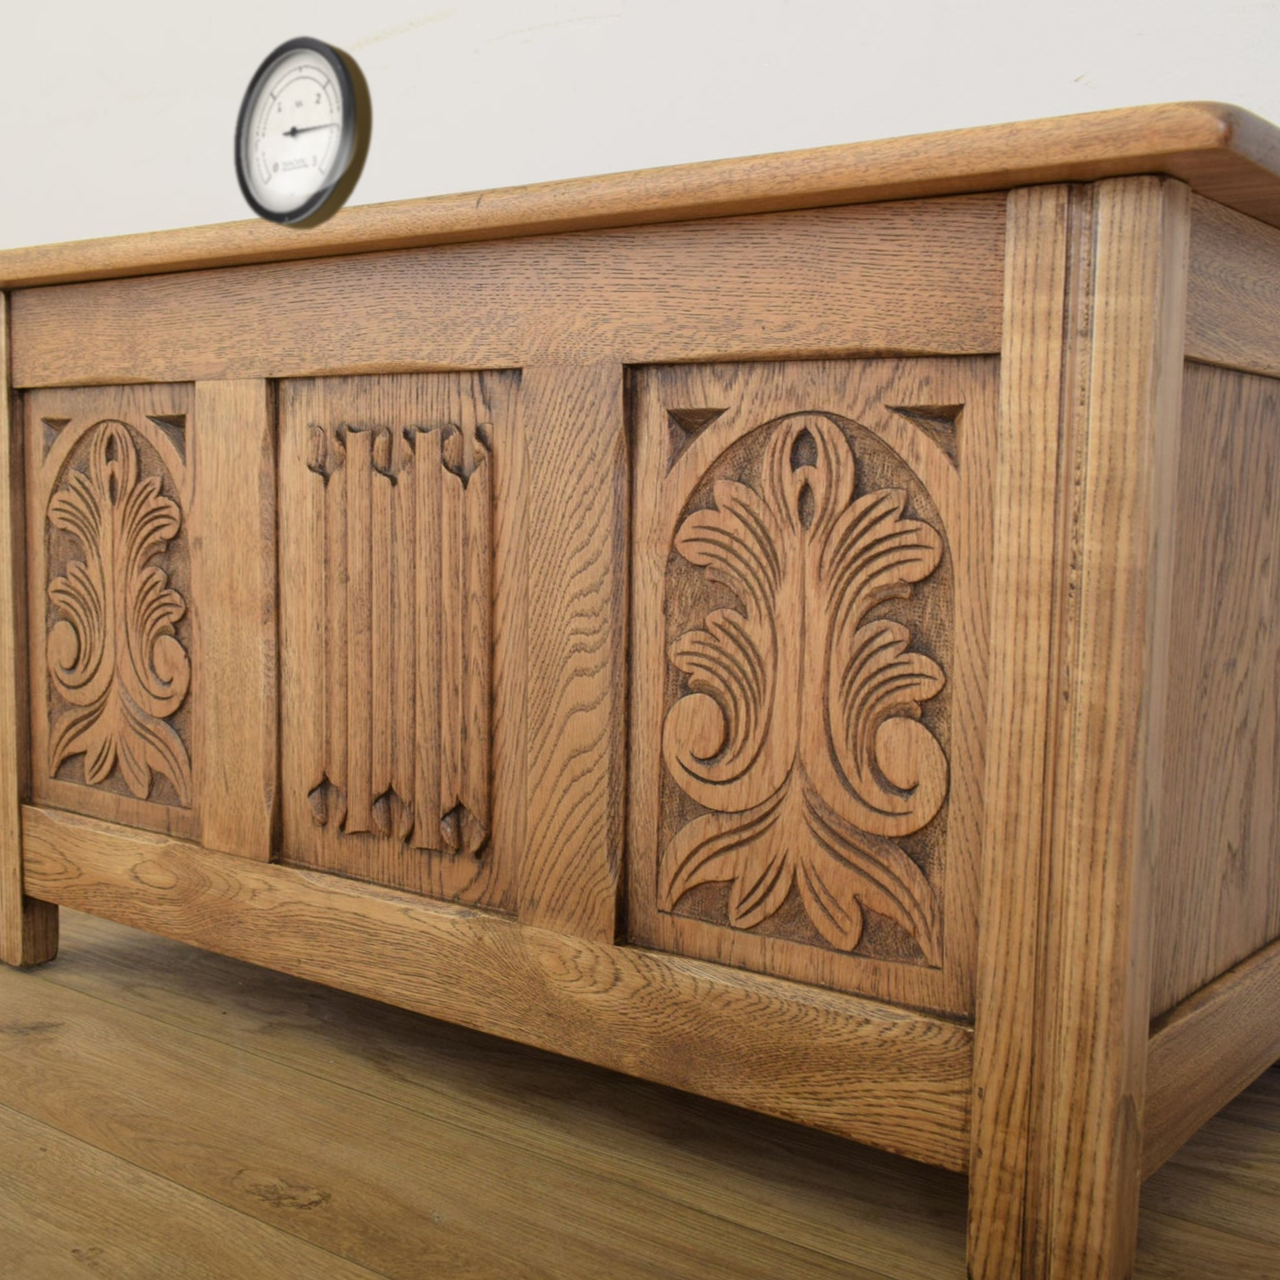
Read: value=2.5 unit=kA
